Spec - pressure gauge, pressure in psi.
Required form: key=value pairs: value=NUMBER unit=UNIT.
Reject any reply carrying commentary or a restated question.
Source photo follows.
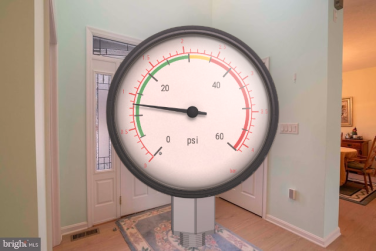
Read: value=12.5 unit=psi
